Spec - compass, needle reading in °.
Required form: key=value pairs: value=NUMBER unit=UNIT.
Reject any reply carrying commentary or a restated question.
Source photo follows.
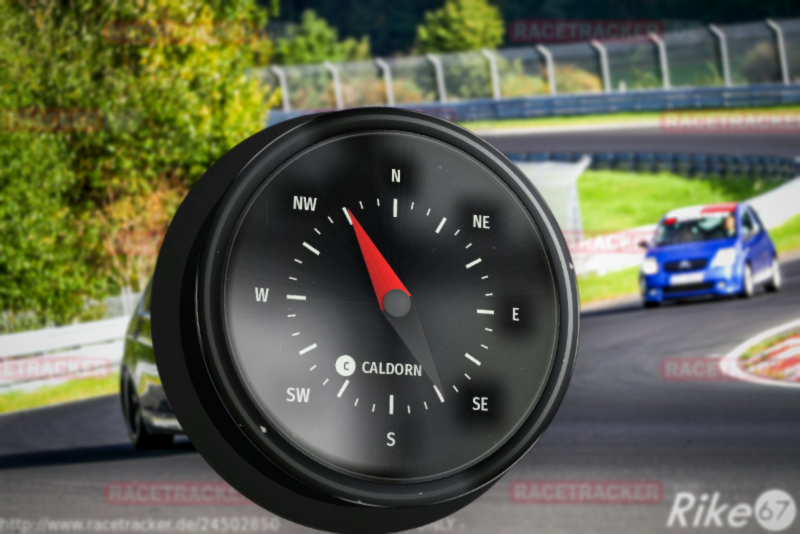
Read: value=330 unit=°
